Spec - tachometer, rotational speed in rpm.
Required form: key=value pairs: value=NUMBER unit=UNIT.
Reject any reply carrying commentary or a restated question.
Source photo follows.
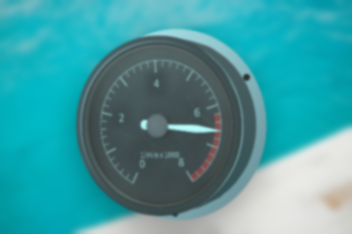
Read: value=6600 unit=rpm
